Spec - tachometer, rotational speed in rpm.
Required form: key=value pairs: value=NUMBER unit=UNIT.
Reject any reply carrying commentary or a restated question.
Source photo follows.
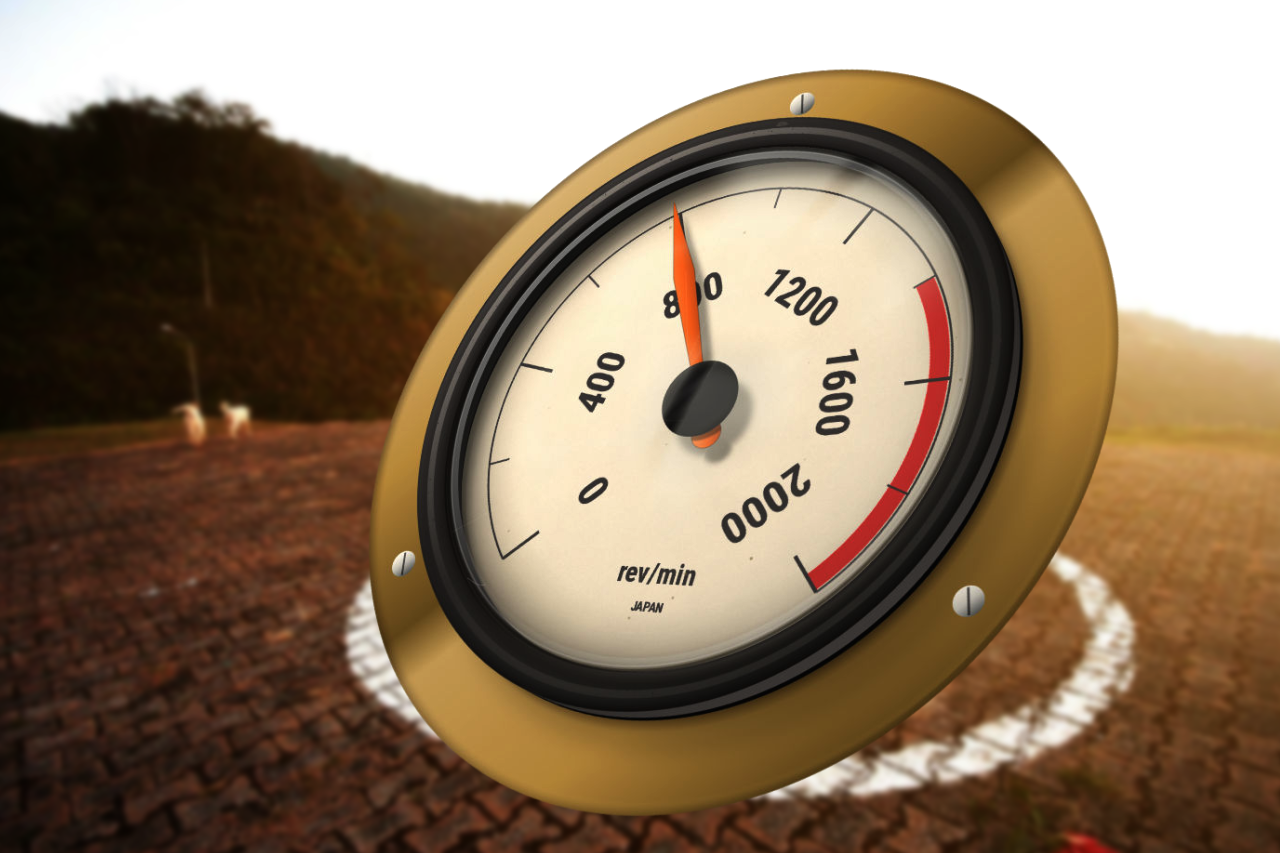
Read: value=800 unit=rpm
